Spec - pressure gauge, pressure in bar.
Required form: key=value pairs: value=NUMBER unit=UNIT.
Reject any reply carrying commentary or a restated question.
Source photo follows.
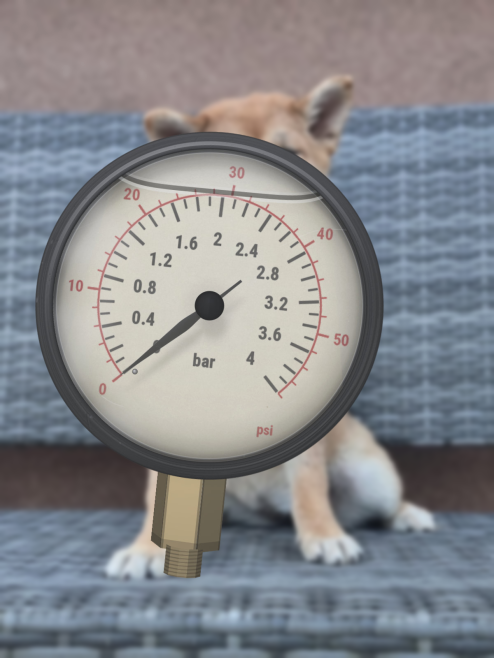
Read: value=0 unit=bar
